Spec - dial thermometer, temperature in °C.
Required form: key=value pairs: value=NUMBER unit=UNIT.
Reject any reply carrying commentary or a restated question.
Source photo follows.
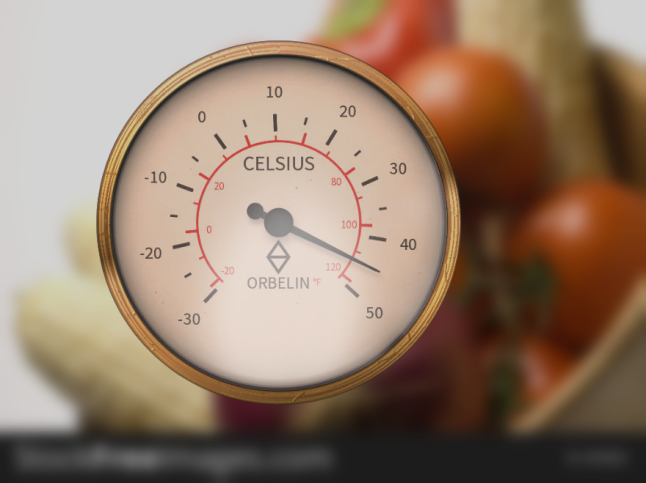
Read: value=45 unit=°C
